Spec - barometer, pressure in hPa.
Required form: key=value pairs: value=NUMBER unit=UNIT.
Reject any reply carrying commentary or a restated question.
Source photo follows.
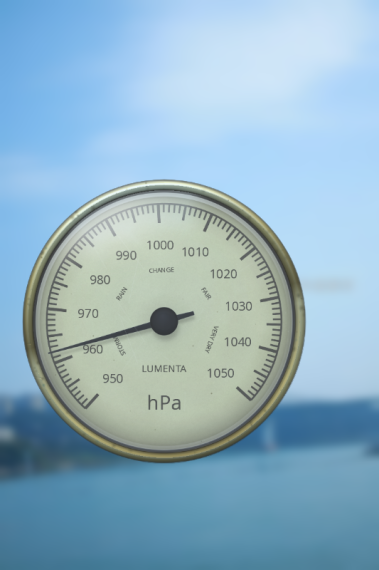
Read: value=962 unit=hPa
